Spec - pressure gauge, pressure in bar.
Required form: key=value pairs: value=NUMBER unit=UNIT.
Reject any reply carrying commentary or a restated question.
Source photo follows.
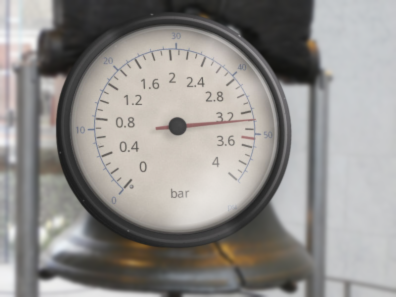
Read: value=3.3 unit=bar
